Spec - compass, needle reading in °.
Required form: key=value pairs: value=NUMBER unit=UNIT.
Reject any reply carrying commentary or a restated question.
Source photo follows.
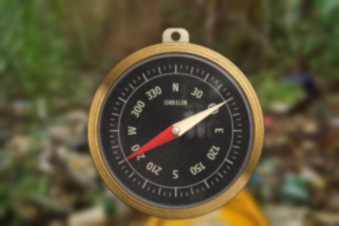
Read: value=240 unit=°
